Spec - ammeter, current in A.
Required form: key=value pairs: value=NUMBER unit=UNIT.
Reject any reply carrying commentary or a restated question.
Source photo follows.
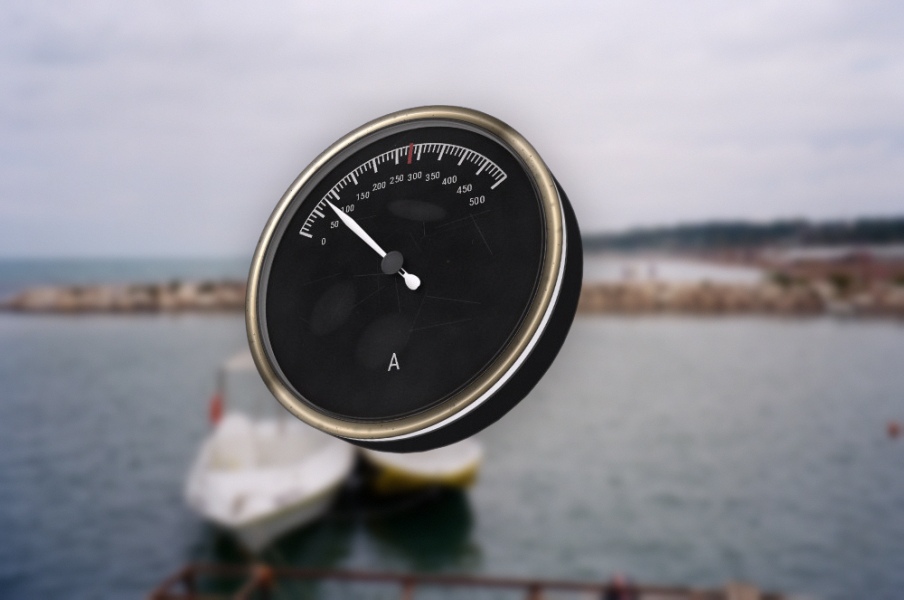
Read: value=80 unit=A
